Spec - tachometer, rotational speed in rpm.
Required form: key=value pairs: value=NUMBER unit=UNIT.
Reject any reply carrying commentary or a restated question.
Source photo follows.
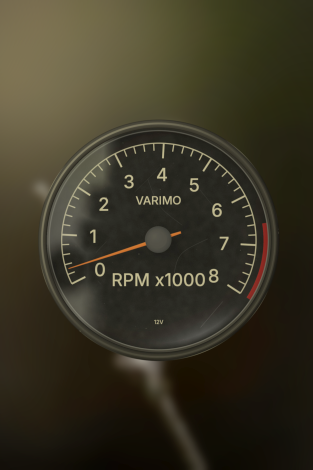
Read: value=300 unit=rpm
